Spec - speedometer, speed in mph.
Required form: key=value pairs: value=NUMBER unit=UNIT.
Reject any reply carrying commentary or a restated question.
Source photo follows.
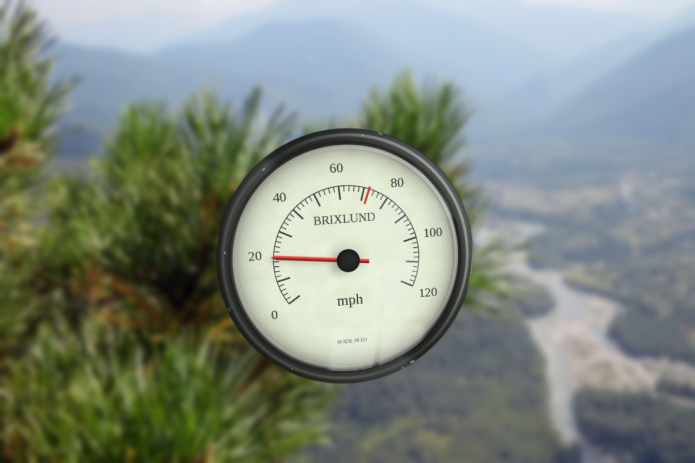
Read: value=20 unit=mph
